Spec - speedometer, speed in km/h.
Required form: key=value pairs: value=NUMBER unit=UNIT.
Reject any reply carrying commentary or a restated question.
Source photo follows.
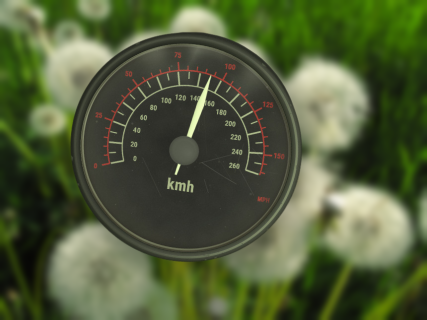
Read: value=150 unit=km/h
